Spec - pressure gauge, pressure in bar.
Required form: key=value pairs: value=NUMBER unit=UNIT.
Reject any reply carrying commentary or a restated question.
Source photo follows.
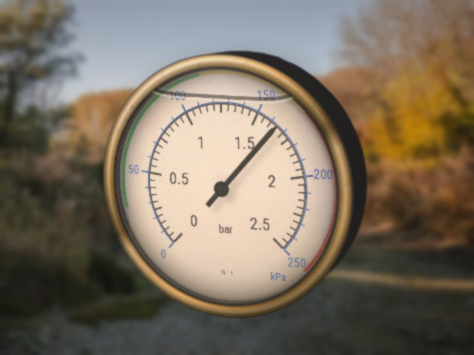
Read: value=1.65 unit=bar
